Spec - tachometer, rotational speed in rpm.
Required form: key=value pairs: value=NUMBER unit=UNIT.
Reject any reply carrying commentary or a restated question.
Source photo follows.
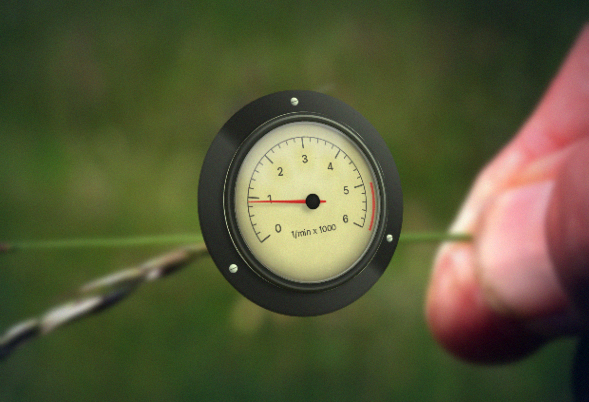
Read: value=900 unit=rpm
